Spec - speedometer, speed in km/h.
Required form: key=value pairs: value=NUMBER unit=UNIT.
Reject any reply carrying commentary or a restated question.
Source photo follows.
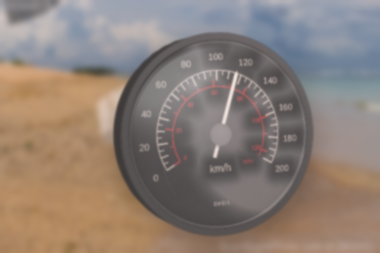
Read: value=115 unit=km/h
